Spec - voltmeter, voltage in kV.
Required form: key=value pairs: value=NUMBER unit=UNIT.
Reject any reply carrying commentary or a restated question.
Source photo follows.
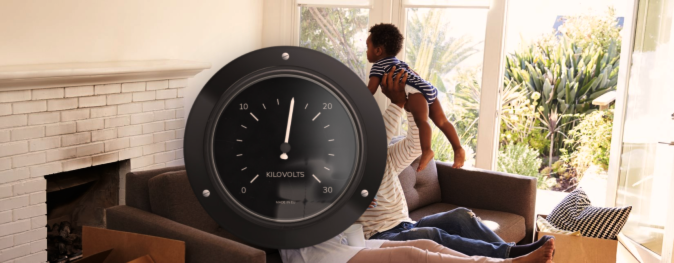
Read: value=16 unit=kV
